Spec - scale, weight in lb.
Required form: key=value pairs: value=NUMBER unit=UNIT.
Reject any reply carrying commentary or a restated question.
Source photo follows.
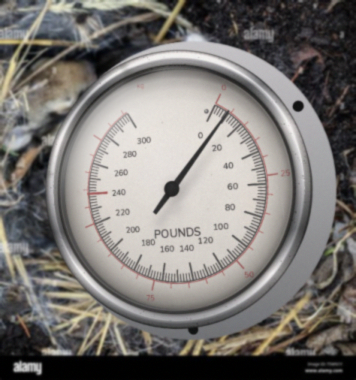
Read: value=10 unit=lb
